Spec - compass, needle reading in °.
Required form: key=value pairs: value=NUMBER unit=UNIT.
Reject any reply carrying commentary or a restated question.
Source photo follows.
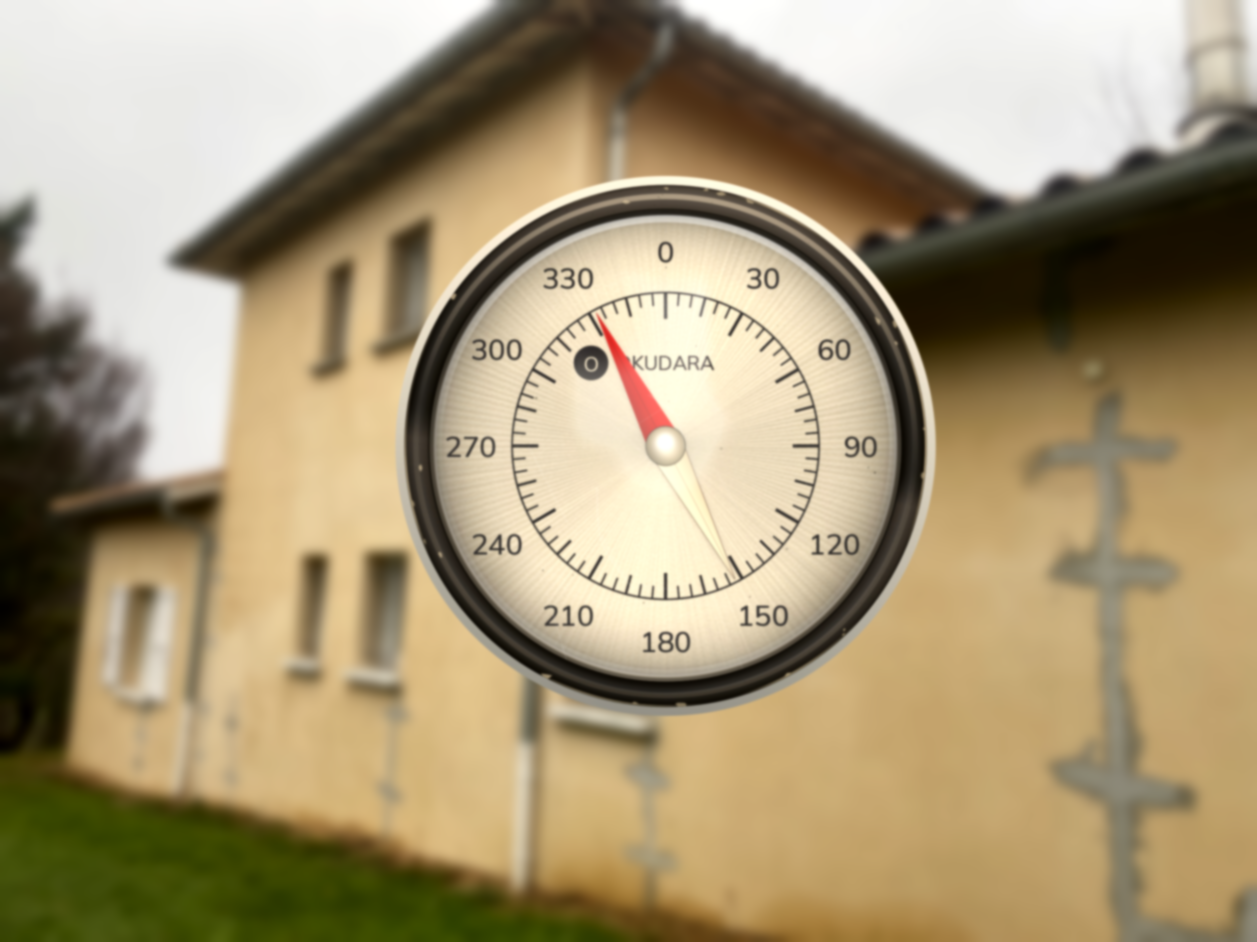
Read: value=332.5 unit=°
